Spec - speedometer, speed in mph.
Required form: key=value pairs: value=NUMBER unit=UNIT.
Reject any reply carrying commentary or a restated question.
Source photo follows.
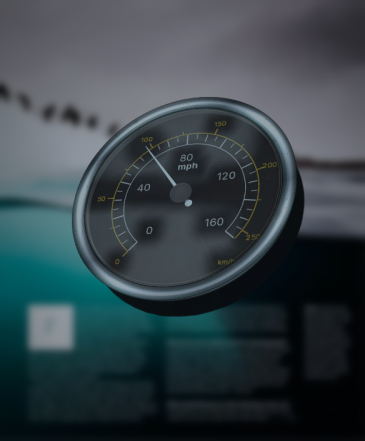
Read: value=60 unit=mph
